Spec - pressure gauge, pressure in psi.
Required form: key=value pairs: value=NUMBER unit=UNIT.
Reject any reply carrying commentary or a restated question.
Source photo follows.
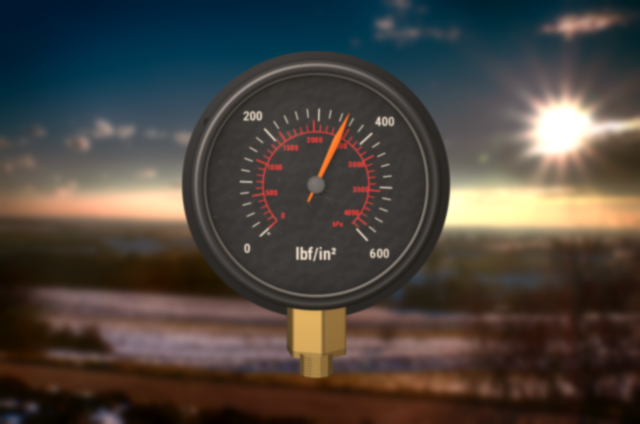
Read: value=350 unit=psi
